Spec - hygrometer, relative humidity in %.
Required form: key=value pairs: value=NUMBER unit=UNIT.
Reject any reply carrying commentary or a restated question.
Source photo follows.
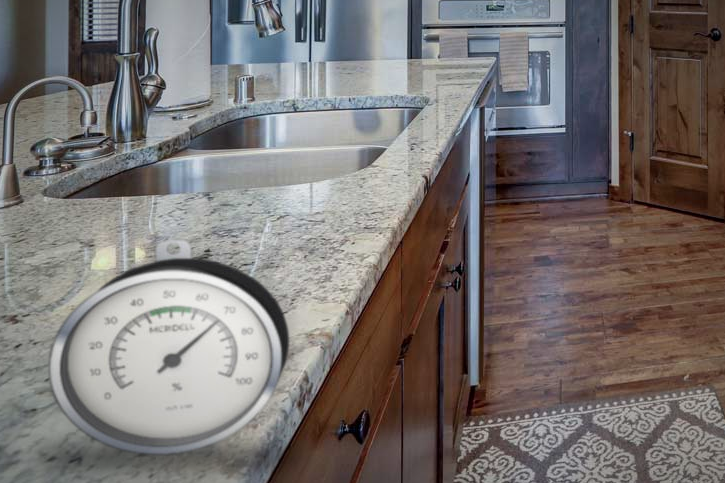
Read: value=70 unit=%
